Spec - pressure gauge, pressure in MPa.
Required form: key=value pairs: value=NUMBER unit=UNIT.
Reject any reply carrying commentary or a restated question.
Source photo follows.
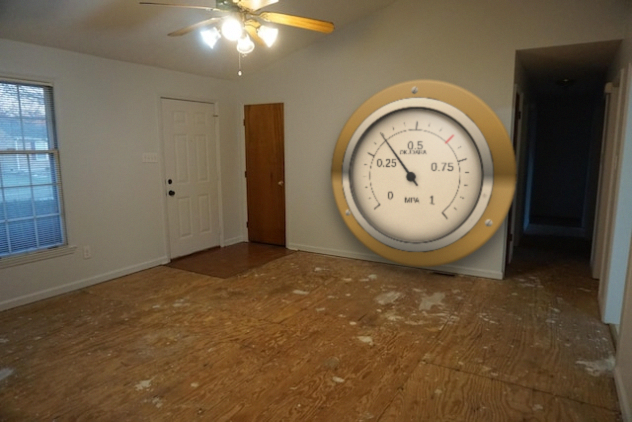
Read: value=0.35 unit=MPa
